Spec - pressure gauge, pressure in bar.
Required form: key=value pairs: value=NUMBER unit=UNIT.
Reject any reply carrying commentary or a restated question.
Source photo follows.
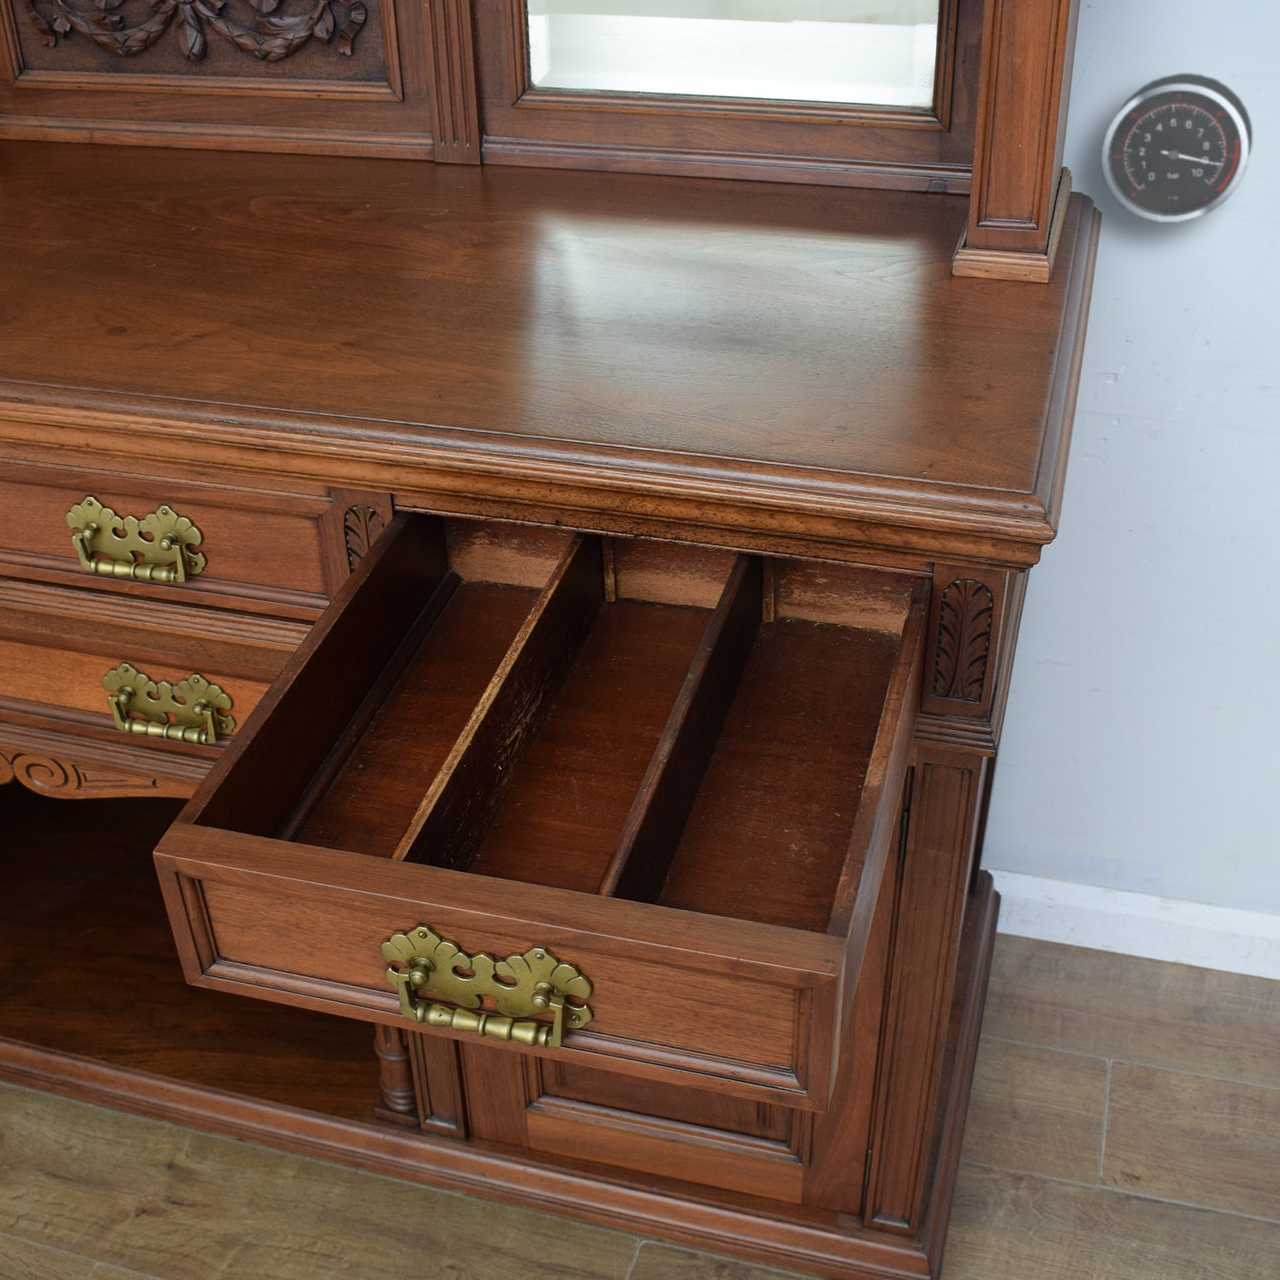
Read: value=9 unit=bar
